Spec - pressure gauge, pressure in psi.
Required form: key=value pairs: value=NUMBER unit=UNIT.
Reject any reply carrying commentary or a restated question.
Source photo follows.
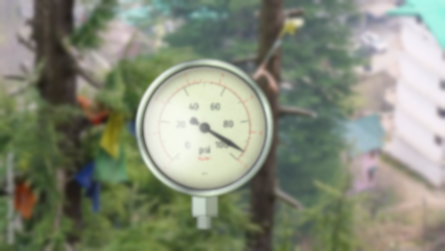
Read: value=95 unit=psi
